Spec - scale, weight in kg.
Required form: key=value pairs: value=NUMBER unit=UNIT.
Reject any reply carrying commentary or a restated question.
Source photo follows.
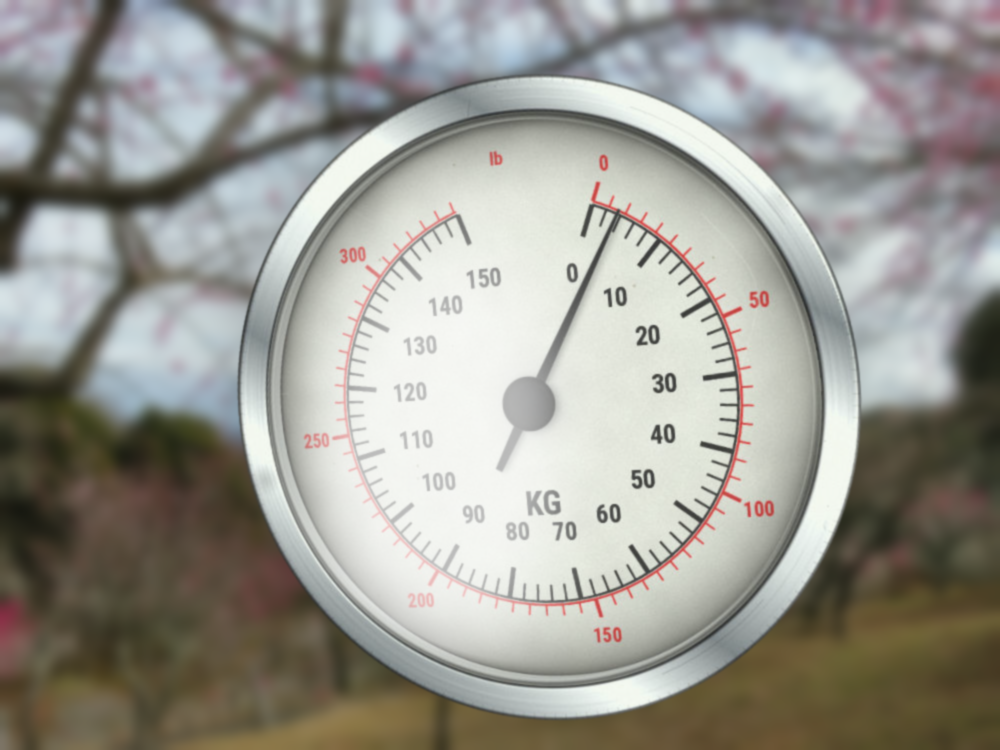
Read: value=4 unit=kg
